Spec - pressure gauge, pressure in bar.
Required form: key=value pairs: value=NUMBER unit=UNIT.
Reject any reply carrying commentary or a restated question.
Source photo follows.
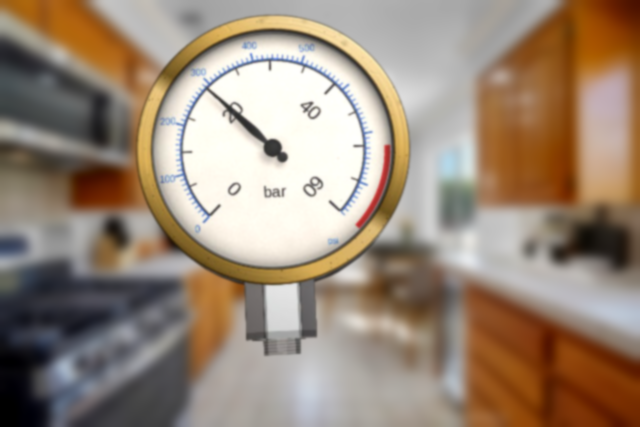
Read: value=20 unit=bar
